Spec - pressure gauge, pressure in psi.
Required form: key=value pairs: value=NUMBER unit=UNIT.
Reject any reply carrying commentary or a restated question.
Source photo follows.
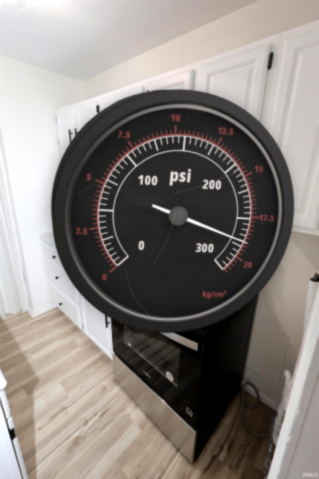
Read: value=270 unit=psi
